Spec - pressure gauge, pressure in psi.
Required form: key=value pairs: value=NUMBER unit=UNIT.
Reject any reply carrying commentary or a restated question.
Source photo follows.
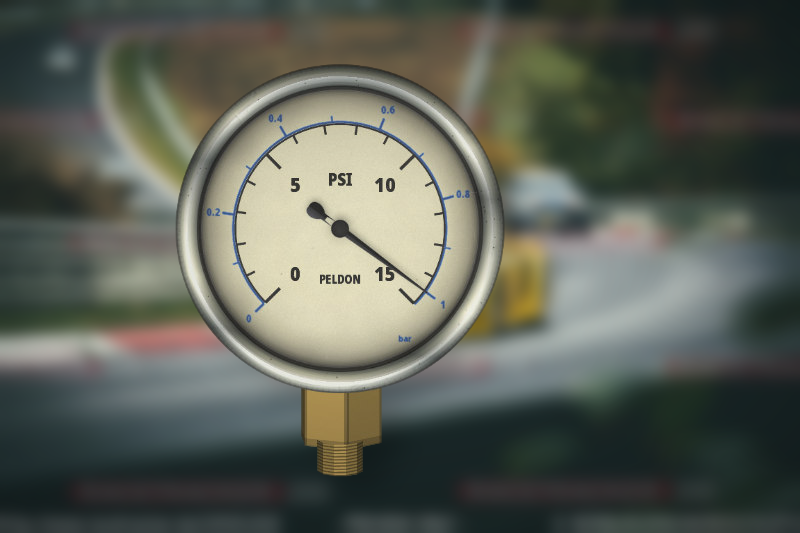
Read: value=14.5 unit=psi
